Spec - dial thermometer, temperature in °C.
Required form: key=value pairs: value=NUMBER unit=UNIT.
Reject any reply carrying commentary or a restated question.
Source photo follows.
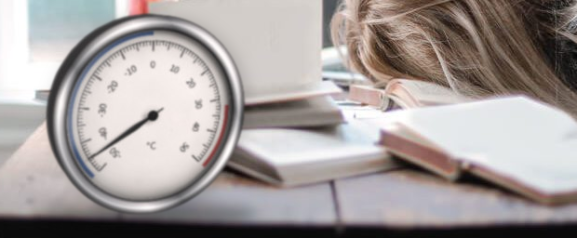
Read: value=-45 unit=°C
